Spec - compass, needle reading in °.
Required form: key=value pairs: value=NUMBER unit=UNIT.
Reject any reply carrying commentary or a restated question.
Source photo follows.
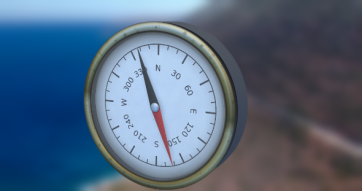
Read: value=160 unit=°
